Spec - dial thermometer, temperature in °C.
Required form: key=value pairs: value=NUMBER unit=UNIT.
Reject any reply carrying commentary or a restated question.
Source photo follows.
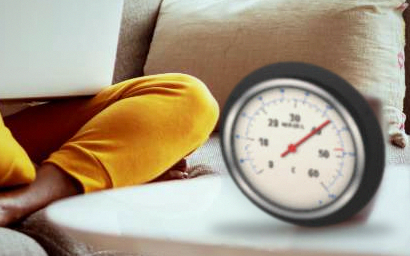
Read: value=40 unit=°C
